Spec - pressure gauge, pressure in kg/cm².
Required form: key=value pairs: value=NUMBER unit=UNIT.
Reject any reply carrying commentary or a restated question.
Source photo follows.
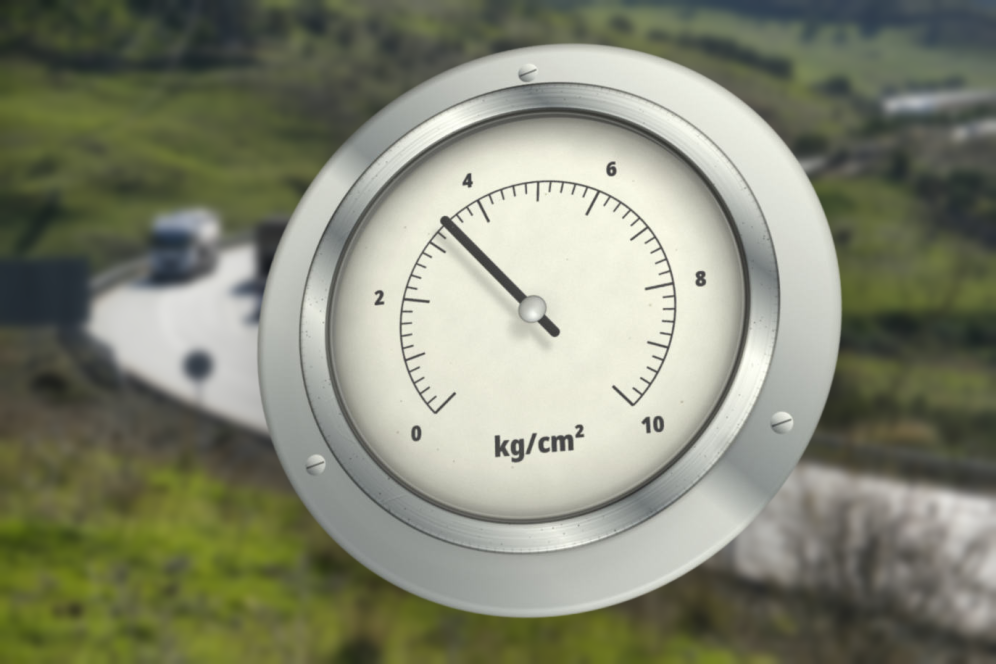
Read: value=3.4 unit=kg/cm²
